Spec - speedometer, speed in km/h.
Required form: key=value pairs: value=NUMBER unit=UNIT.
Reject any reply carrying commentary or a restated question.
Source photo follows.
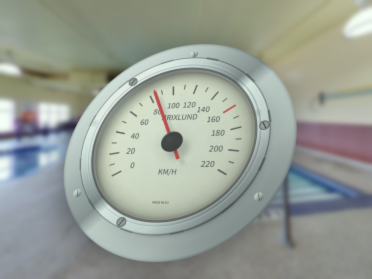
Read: value=85 unit=km/h
